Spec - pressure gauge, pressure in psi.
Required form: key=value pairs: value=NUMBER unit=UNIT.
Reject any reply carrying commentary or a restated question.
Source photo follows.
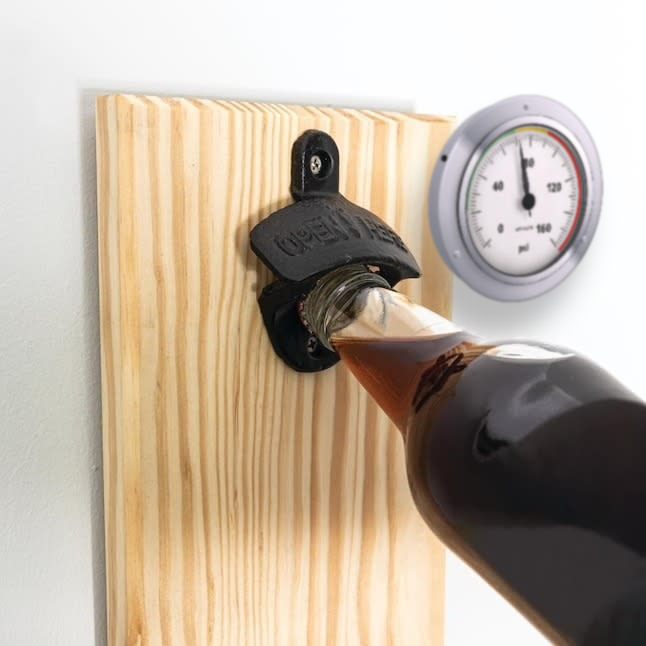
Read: value=70 unit=psi
